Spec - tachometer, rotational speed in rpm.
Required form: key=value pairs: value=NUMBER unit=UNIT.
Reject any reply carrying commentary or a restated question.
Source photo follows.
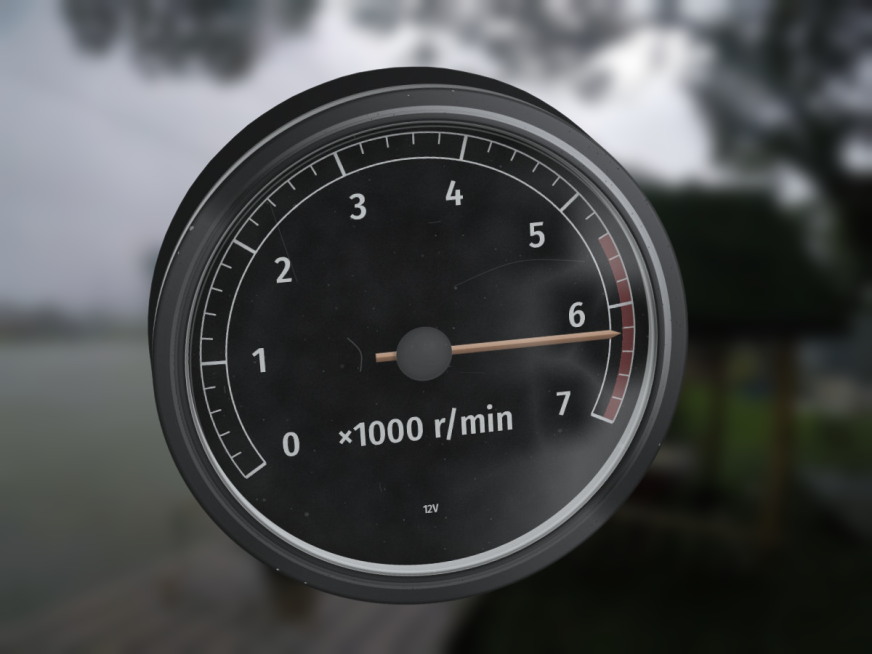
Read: value=6200 unit=rpm
